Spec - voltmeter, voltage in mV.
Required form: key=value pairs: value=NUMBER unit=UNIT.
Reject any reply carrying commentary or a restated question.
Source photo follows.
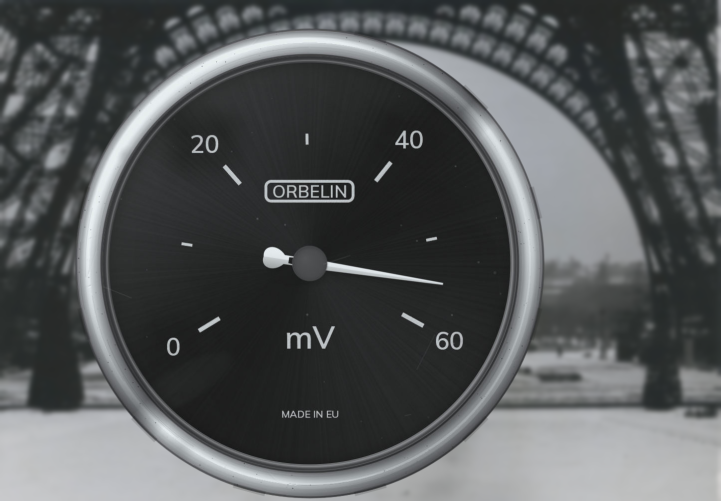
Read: value=55 unit=mV
